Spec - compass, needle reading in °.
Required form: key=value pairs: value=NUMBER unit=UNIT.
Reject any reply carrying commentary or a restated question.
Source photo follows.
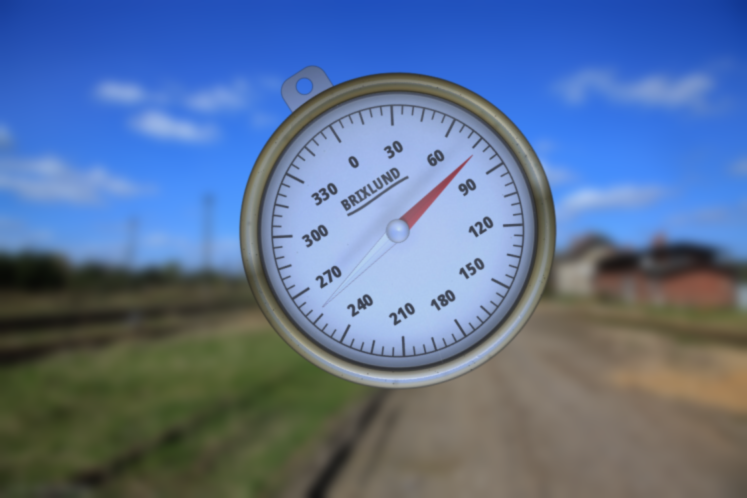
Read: value=77.5 unit=°
